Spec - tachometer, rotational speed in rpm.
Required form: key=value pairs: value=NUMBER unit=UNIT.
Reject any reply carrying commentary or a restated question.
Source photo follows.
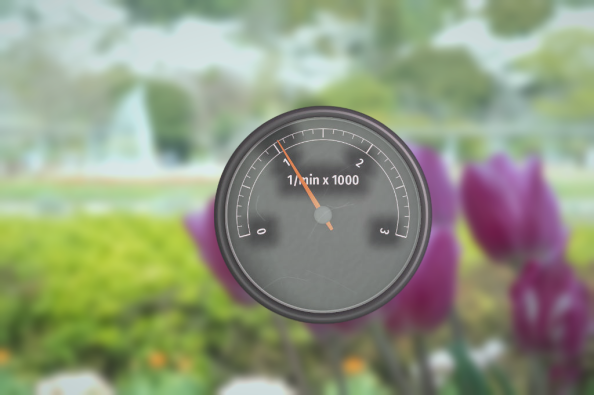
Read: value=1050 unit=rpm
